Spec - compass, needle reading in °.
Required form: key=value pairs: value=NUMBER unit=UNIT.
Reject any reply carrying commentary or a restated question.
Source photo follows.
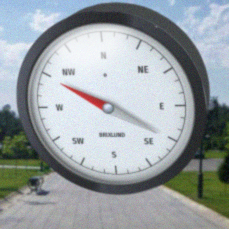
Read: value=300 unit=°
